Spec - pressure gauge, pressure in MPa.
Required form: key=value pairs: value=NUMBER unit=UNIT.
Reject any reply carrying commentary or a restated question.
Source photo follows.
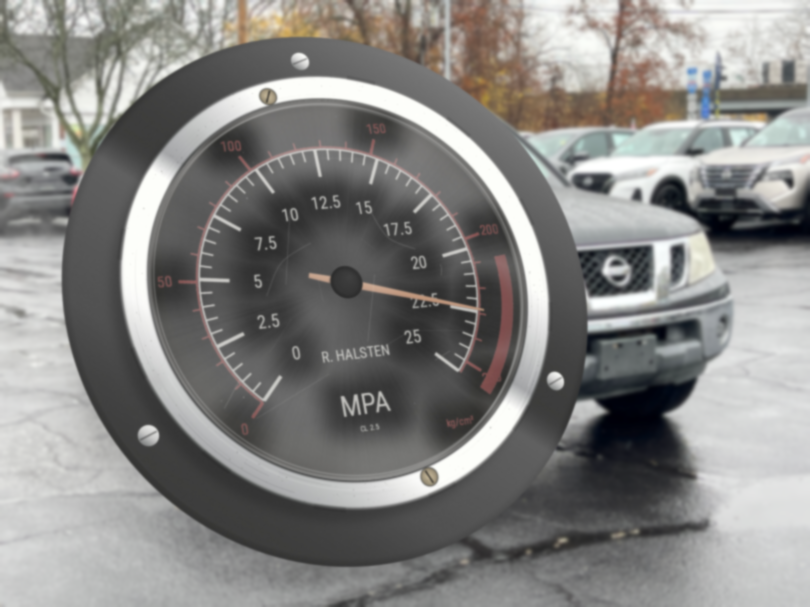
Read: value=22.5 unit=MPa
